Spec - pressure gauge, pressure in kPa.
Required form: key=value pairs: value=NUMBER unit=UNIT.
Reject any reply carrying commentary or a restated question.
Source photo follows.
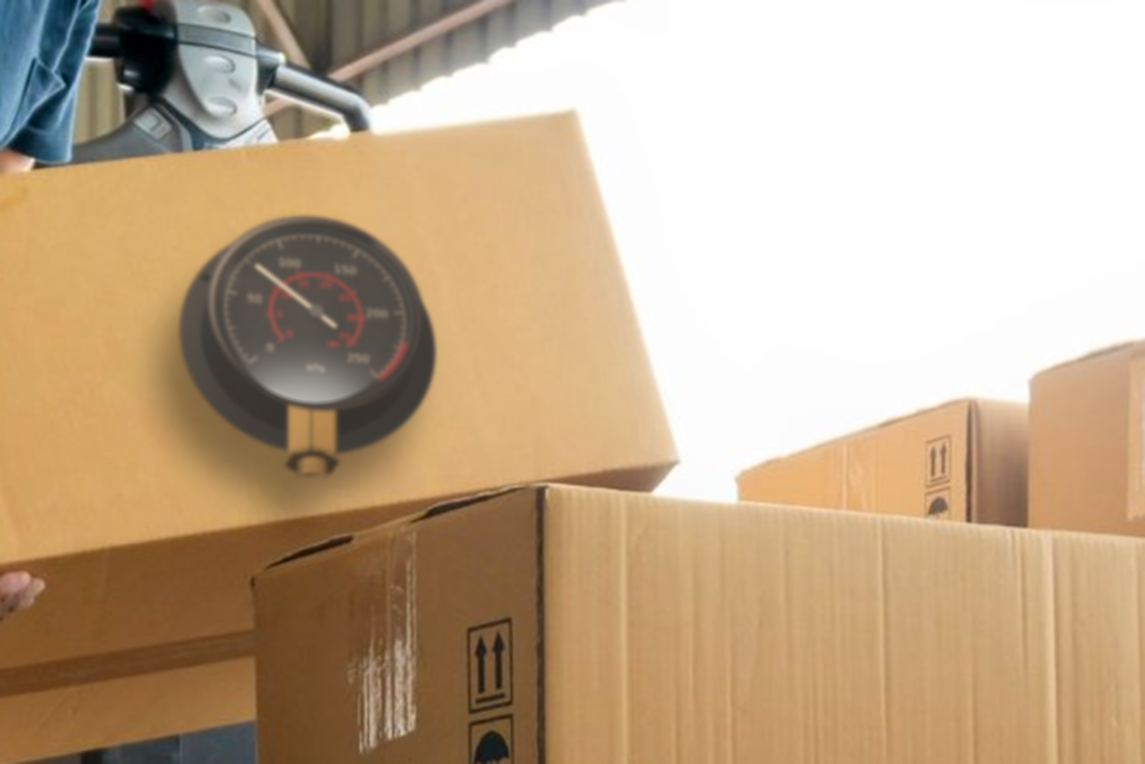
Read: value=75 unit=kPa
